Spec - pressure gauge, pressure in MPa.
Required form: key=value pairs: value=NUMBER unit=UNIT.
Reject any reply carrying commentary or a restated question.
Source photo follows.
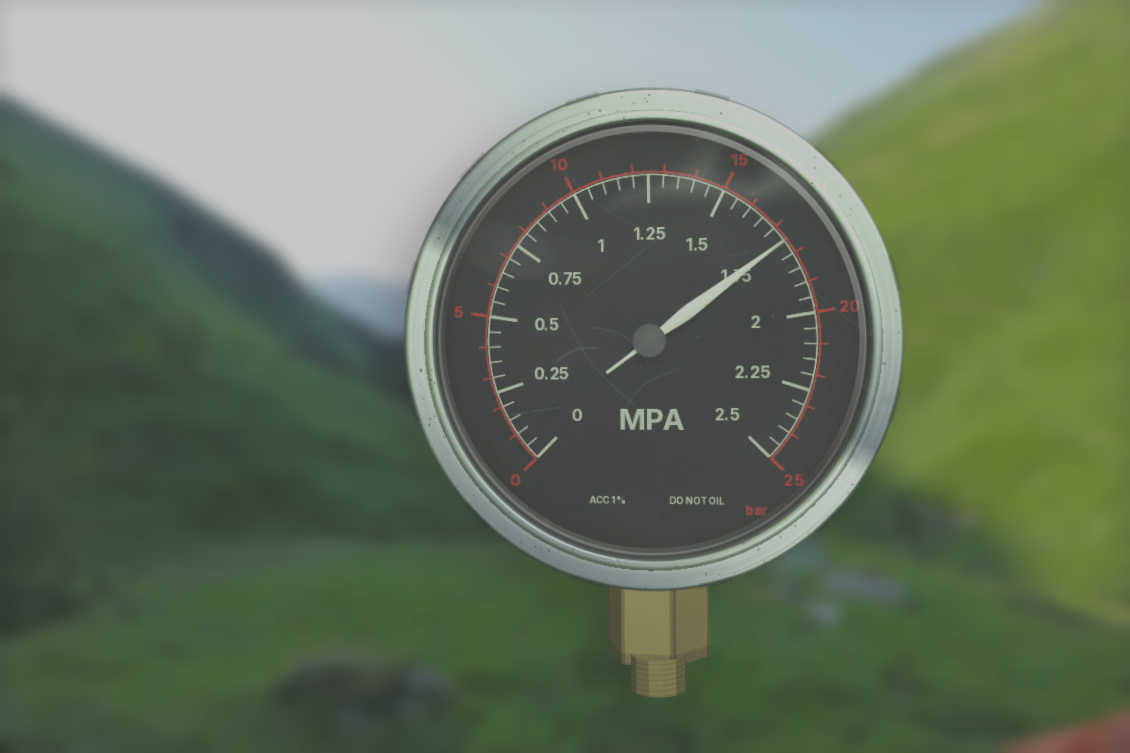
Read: value=1.75 unit=MPa
